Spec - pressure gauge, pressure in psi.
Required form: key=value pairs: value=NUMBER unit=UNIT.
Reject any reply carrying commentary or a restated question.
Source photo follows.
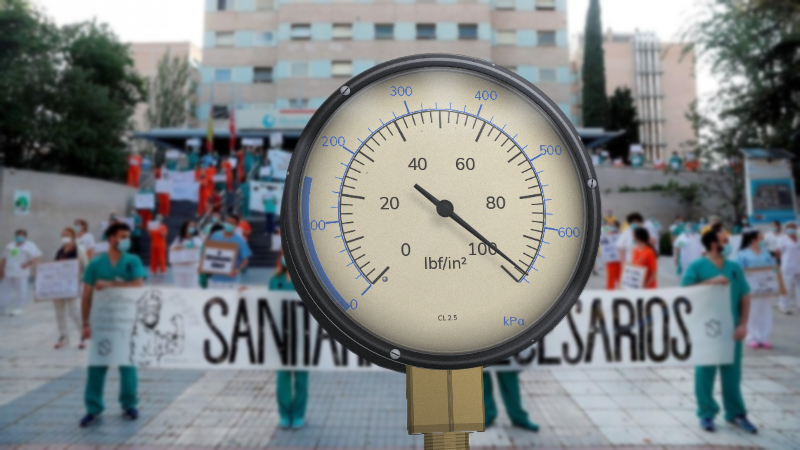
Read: value=98 unit=psi
